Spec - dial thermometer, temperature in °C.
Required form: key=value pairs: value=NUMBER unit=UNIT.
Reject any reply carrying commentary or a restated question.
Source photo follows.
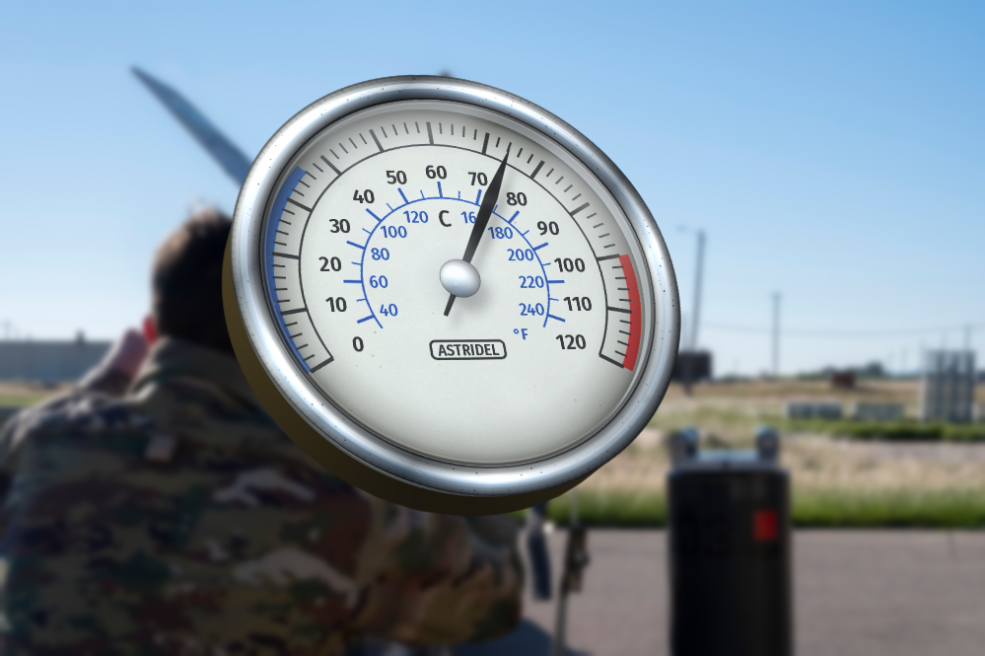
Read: value=74 unit=°C
